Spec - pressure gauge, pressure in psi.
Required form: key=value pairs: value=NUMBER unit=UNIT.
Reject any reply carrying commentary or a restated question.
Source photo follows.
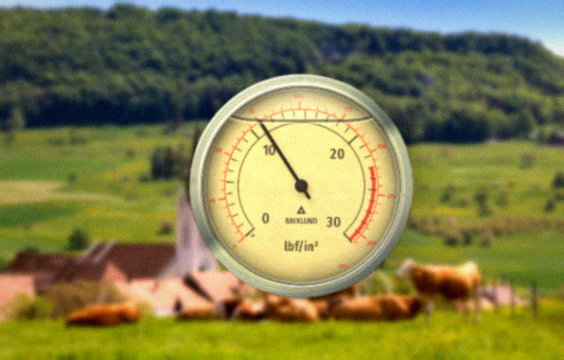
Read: value=11 unit=psi
